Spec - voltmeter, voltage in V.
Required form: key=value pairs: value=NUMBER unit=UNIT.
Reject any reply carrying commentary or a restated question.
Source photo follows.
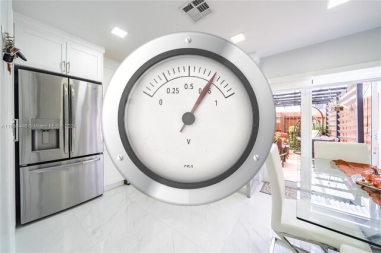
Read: value=0.75 unit=V
